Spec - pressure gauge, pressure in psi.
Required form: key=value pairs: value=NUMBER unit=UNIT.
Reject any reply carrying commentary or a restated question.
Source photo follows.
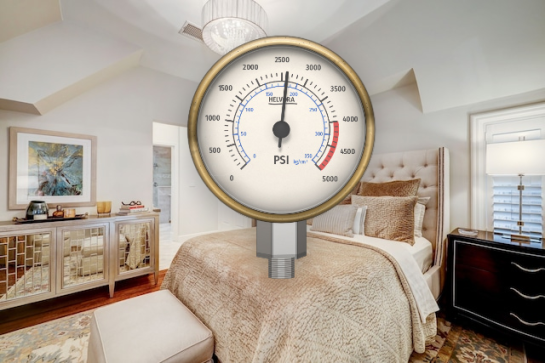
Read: value=2600 unit=psi
